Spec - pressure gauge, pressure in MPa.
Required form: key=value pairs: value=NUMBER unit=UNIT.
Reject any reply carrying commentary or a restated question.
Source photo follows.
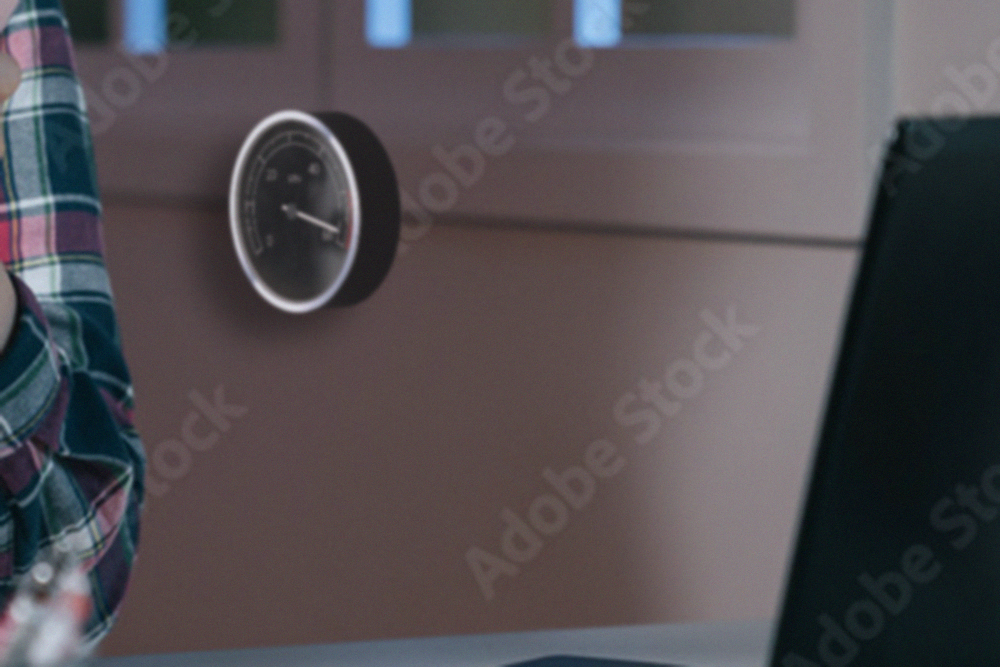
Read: value=57.5 unit=MPa
